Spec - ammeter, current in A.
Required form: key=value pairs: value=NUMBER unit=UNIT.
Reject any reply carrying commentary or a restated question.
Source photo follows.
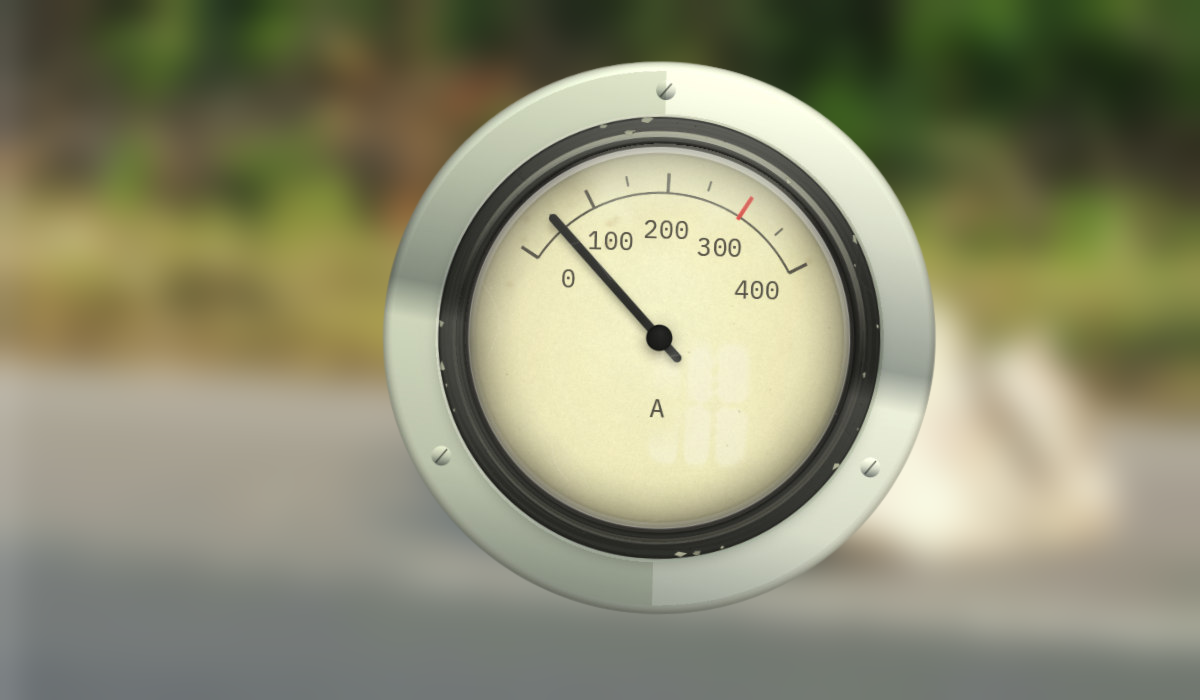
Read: value=50 unit=A
